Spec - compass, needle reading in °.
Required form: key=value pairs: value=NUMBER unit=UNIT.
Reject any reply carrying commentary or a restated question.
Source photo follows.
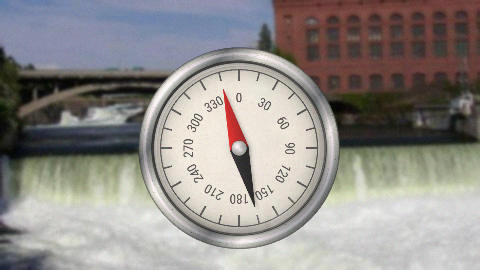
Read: value=345 unit=°
